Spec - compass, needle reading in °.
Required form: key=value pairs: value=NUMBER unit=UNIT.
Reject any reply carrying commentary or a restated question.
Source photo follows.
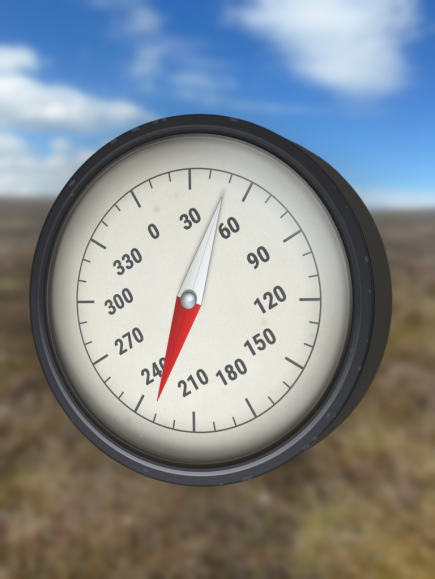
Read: value=230 unit=°
